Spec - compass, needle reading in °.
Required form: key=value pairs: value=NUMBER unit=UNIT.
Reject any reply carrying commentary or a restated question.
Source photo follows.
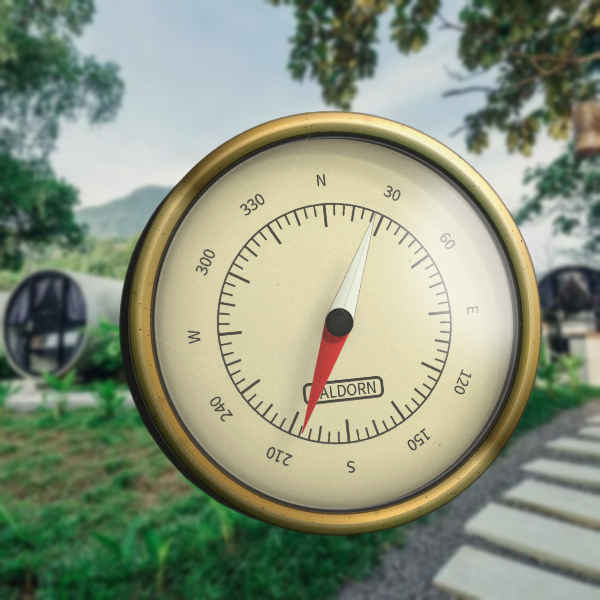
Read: value=205 unit=°
